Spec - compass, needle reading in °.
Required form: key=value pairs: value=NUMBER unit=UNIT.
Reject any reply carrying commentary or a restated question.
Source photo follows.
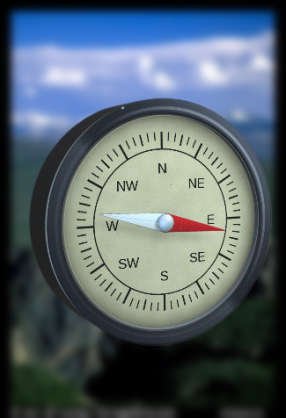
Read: value=100 unit=°
